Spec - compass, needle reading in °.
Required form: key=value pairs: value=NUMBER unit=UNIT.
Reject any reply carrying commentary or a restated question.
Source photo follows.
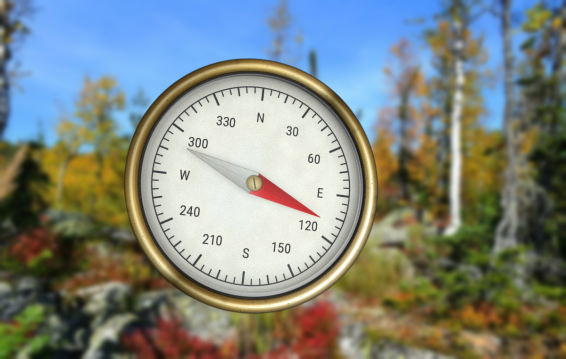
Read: value=110 unit=°
